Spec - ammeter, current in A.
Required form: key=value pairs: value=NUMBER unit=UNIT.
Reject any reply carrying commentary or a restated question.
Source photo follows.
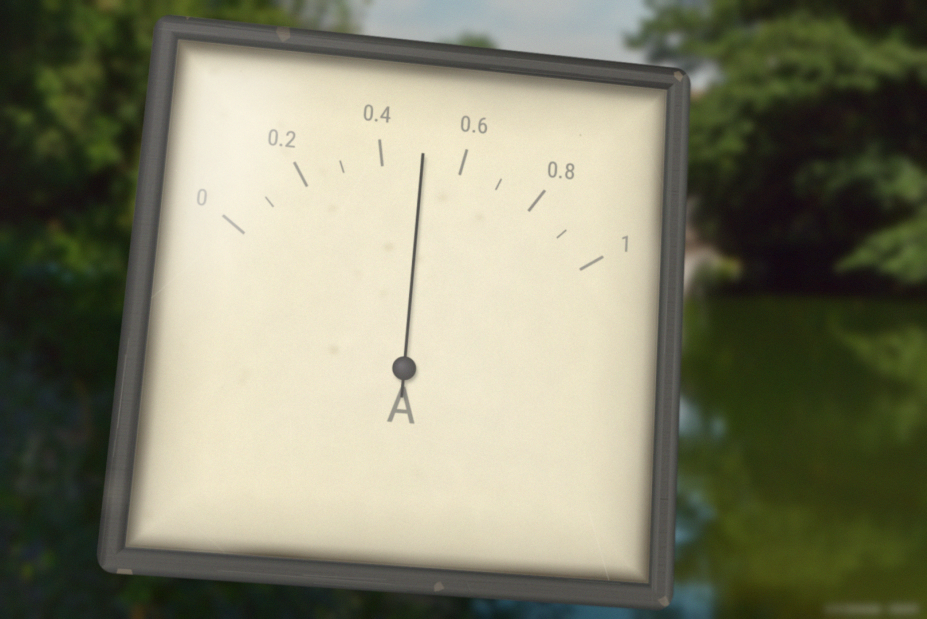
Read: value=0.5 unit=A
